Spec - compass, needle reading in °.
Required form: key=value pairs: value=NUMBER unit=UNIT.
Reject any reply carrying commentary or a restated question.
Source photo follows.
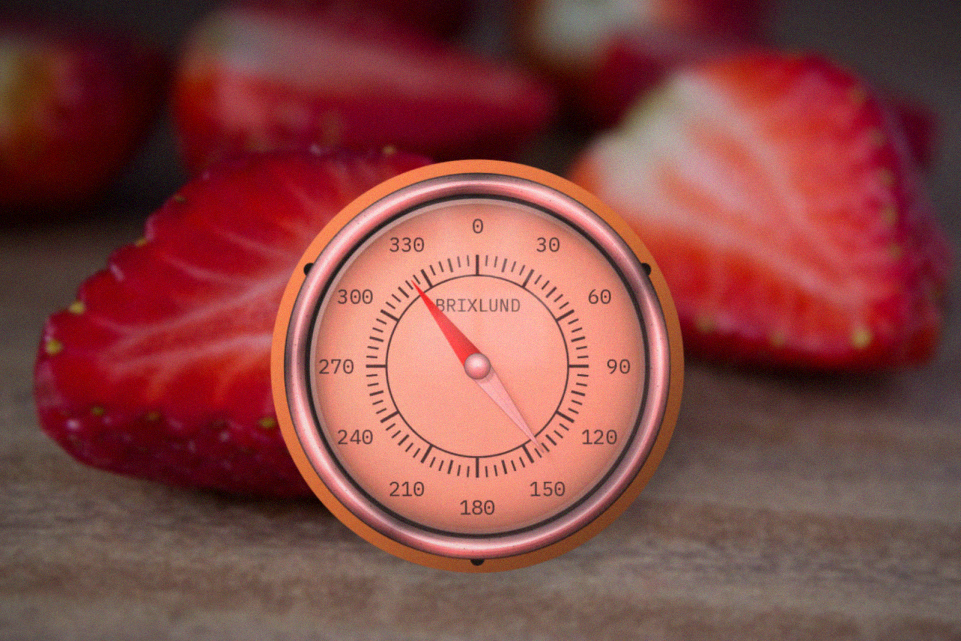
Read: value=322.5 unit=°
